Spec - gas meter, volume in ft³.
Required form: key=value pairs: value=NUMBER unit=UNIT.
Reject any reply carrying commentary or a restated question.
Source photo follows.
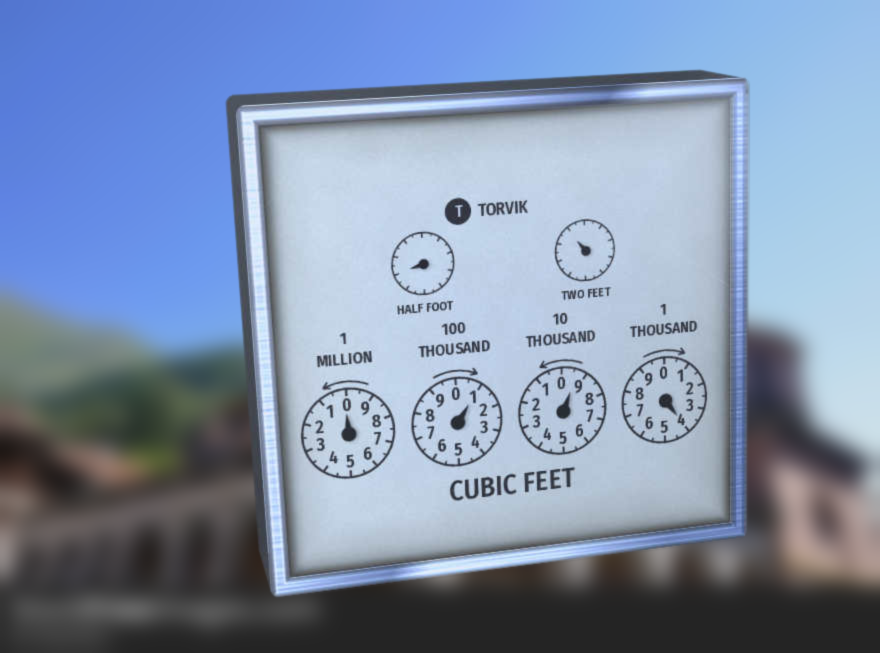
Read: value=9400 unit=ft³
